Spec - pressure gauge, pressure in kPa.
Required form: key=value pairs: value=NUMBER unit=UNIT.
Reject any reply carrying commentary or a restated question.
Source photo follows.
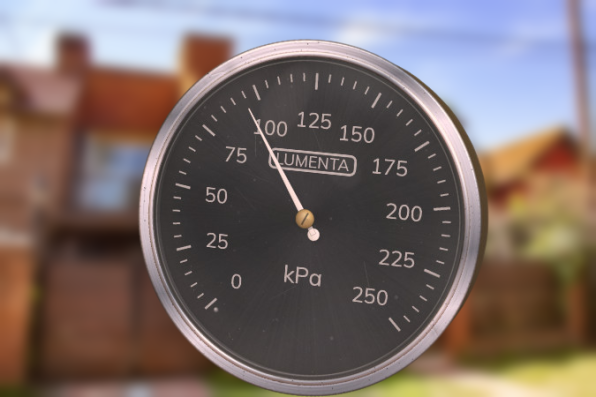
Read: value=95 unit=kPa
